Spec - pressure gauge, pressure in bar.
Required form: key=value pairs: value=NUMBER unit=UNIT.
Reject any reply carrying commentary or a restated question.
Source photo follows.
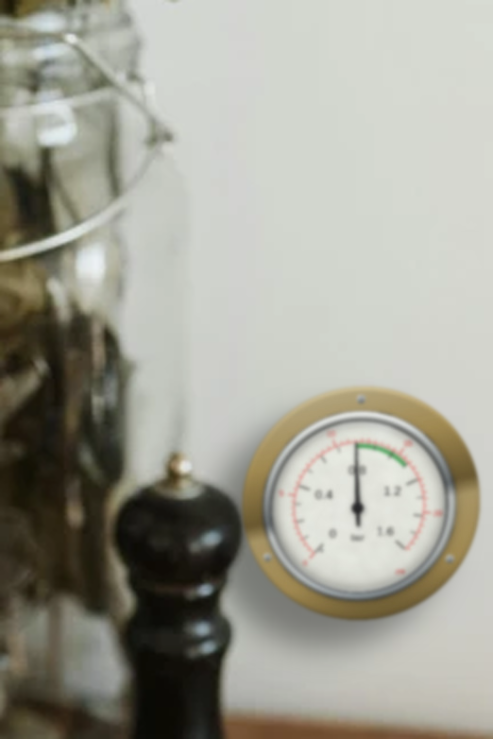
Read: value=0.8 unit=bar
